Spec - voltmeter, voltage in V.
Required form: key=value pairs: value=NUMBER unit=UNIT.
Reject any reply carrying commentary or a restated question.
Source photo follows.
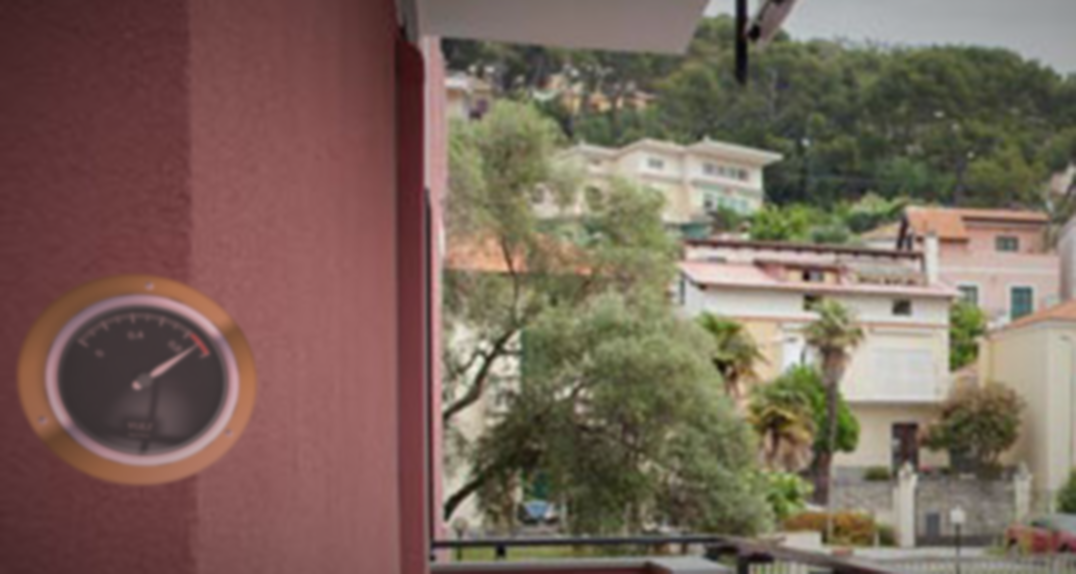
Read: value=0.9 unit=V
